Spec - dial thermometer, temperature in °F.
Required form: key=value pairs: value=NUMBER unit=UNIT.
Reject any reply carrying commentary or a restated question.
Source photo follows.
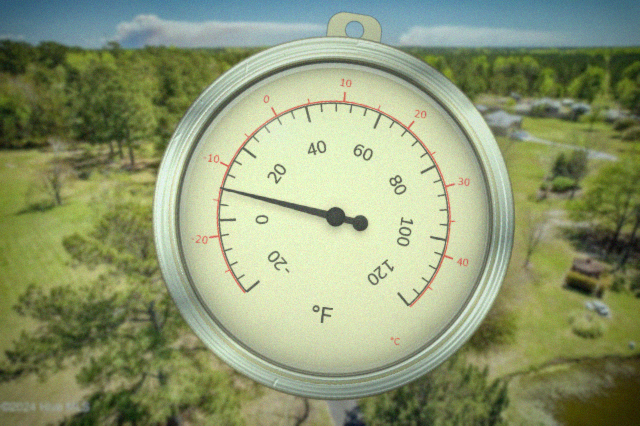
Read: value=8 unit=°F
